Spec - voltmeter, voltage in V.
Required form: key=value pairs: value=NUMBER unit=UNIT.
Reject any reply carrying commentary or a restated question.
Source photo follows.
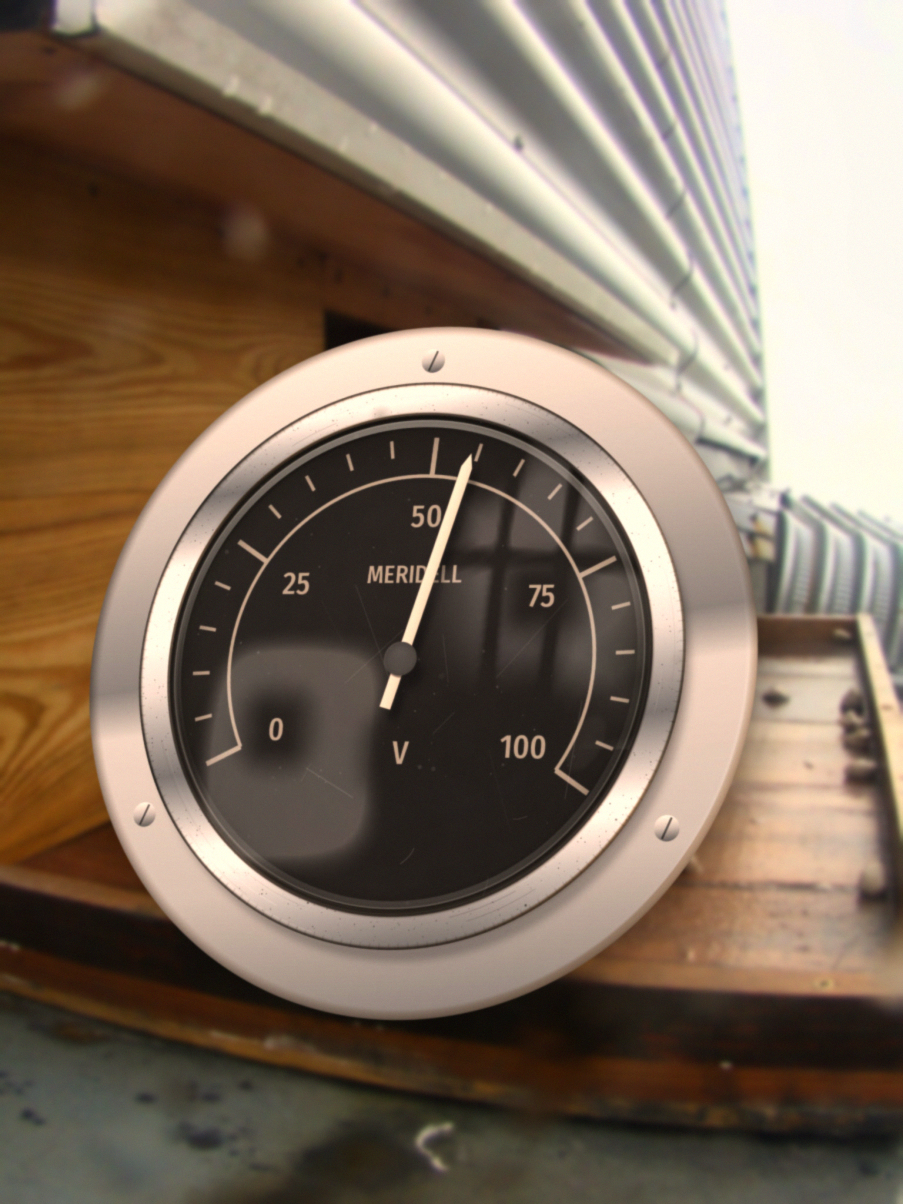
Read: value=55 unit=V
